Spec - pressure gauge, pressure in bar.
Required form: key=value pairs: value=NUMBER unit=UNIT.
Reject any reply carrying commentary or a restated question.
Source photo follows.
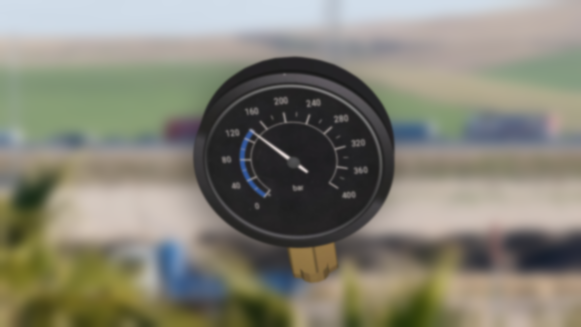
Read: value=140 unit=bar
